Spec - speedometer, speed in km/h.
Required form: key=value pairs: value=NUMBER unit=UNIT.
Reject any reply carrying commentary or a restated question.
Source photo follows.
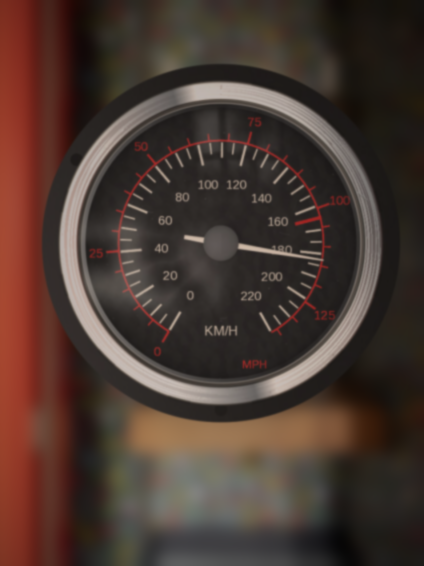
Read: value=182.5 unit=km/h
